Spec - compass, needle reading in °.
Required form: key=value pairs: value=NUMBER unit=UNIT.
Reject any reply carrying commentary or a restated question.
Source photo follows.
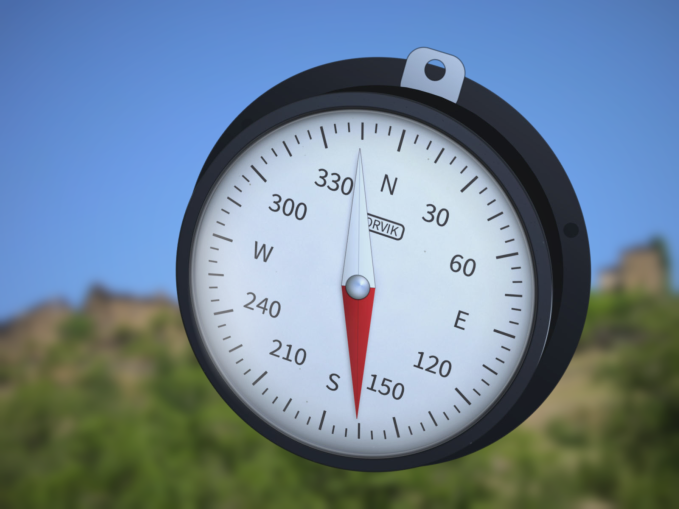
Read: value=165 unit=°
